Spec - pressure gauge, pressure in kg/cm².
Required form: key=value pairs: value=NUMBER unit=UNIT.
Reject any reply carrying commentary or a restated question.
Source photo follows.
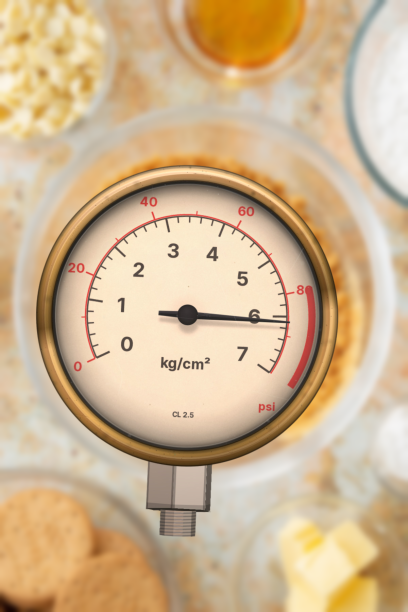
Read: value=6.1 unit=kg/cm²
